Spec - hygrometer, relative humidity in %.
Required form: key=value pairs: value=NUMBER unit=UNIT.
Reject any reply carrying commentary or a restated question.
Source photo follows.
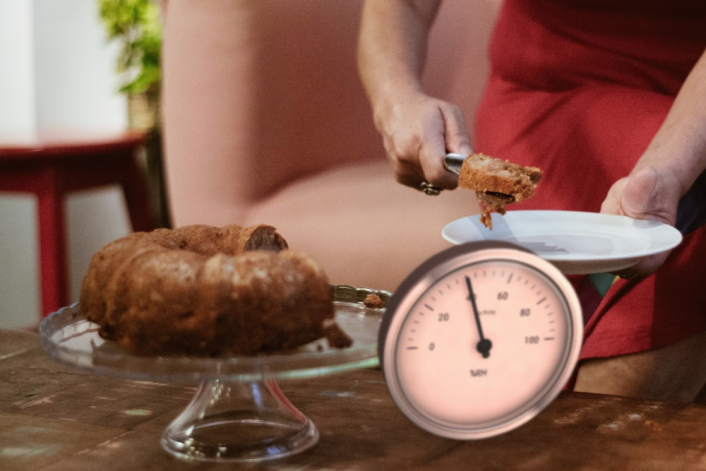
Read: value=40 unit=%
